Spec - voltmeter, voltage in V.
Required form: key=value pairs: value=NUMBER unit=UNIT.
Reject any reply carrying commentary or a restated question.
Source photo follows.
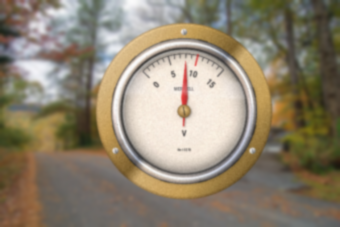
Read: value=8 unit=V
